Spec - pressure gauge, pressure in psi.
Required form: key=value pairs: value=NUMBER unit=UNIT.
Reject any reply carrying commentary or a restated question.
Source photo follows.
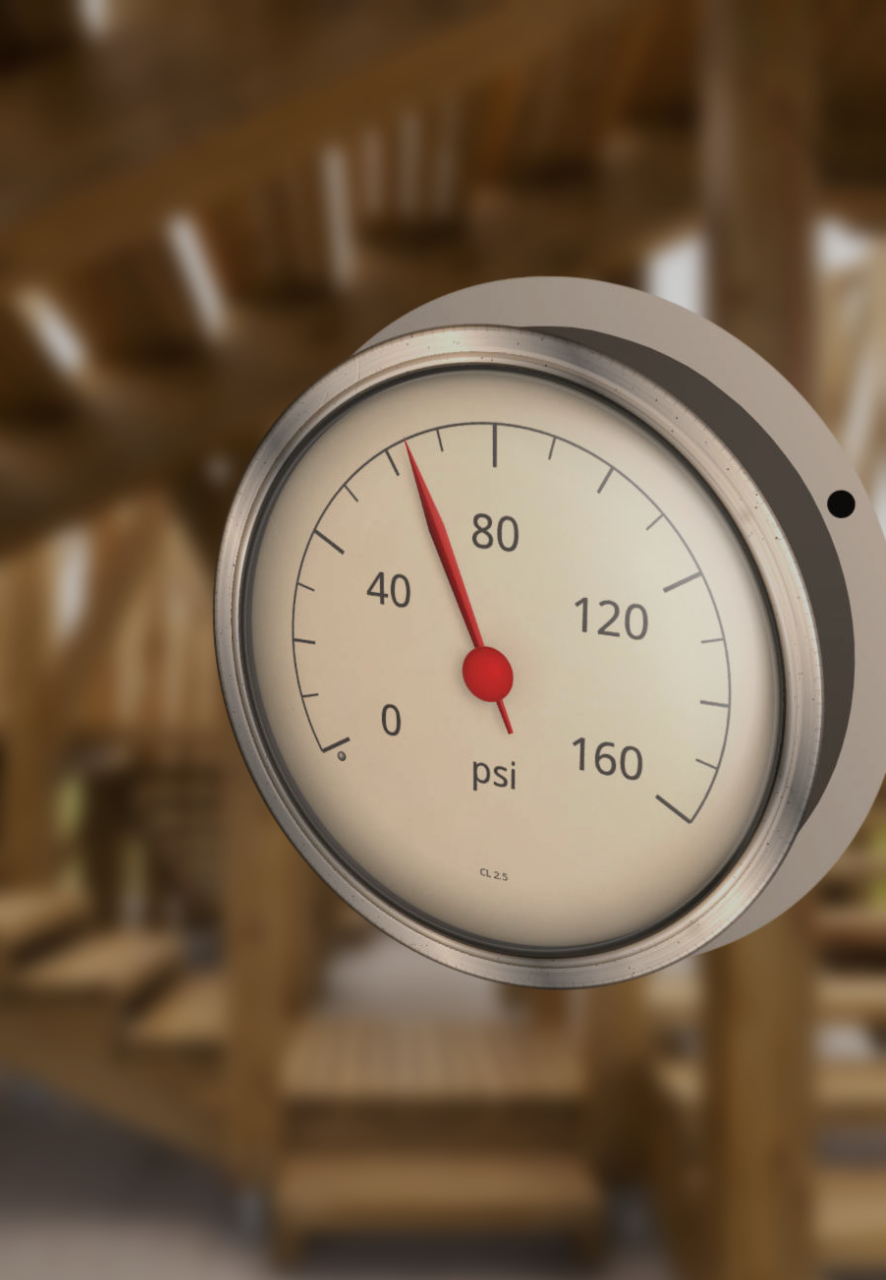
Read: value=65 unit=psi
